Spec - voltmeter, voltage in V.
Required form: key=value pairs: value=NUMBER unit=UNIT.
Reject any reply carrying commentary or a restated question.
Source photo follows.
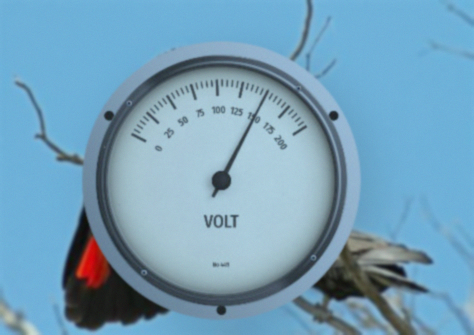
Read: value=150 unit=V
